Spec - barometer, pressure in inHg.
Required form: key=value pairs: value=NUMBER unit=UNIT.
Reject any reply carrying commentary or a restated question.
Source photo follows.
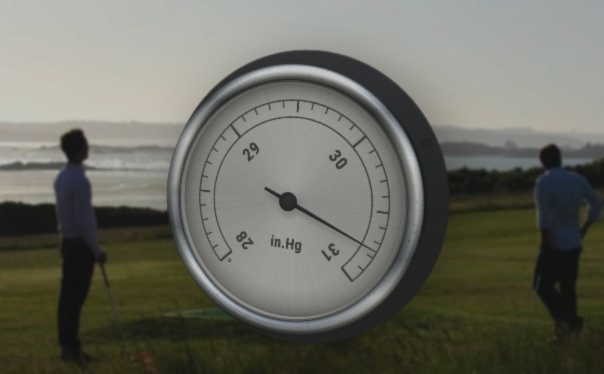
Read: value=30.75 unit=inHg
